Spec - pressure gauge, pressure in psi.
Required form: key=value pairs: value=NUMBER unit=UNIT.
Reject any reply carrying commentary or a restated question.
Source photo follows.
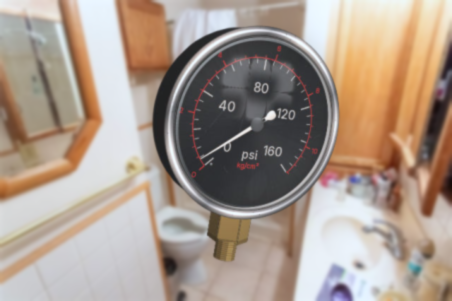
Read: value=5 unit=psi
